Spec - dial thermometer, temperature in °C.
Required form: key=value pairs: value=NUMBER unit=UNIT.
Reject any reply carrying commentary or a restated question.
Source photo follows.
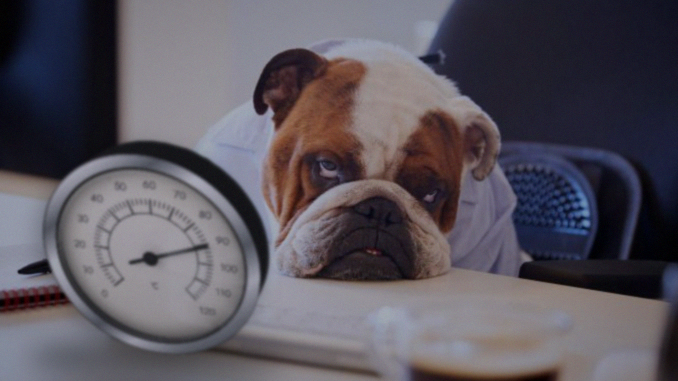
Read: value=90 unit=°C
